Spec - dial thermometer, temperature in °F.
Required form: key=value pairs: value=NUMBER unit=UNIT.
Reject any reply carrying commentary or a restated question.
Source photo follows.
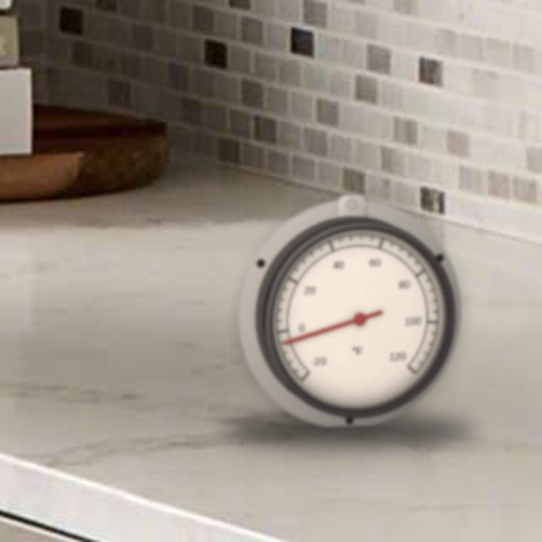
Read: value=-4 unit=°F
